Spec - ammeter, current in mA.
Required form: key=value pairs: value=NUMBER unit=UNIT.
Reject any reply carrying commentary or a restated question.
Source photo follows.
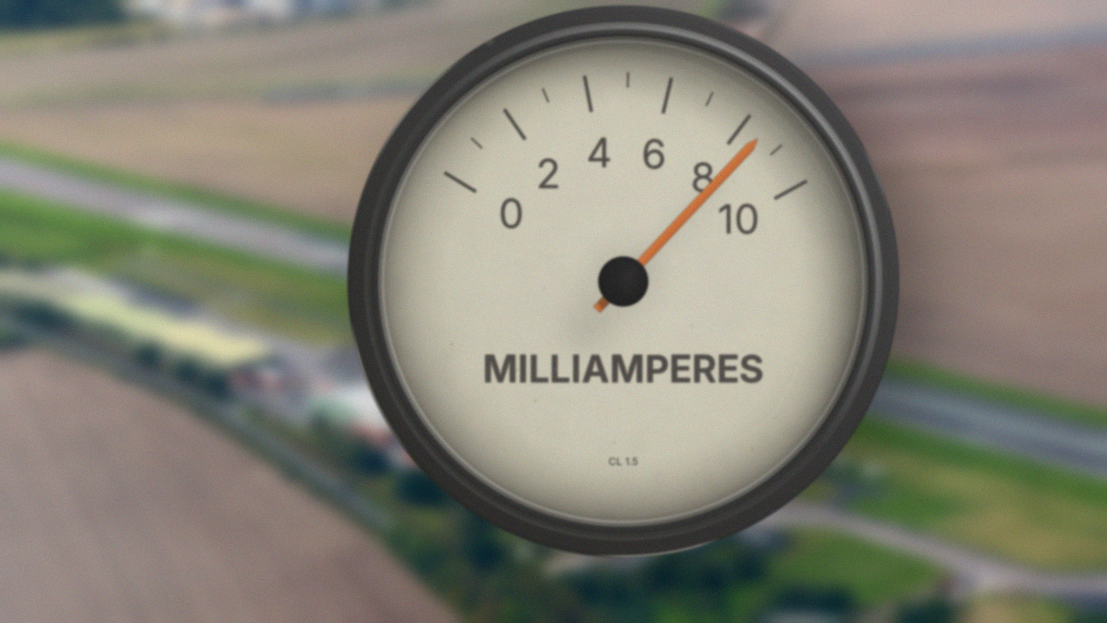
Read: value=8.5 unit=mA
